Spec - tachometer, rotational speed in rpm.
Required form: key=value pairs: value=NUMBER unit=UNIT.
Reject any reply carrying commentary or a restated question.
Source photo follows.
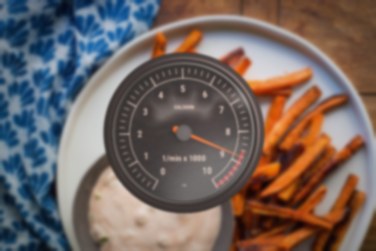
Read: value=8800 unit=rpm
